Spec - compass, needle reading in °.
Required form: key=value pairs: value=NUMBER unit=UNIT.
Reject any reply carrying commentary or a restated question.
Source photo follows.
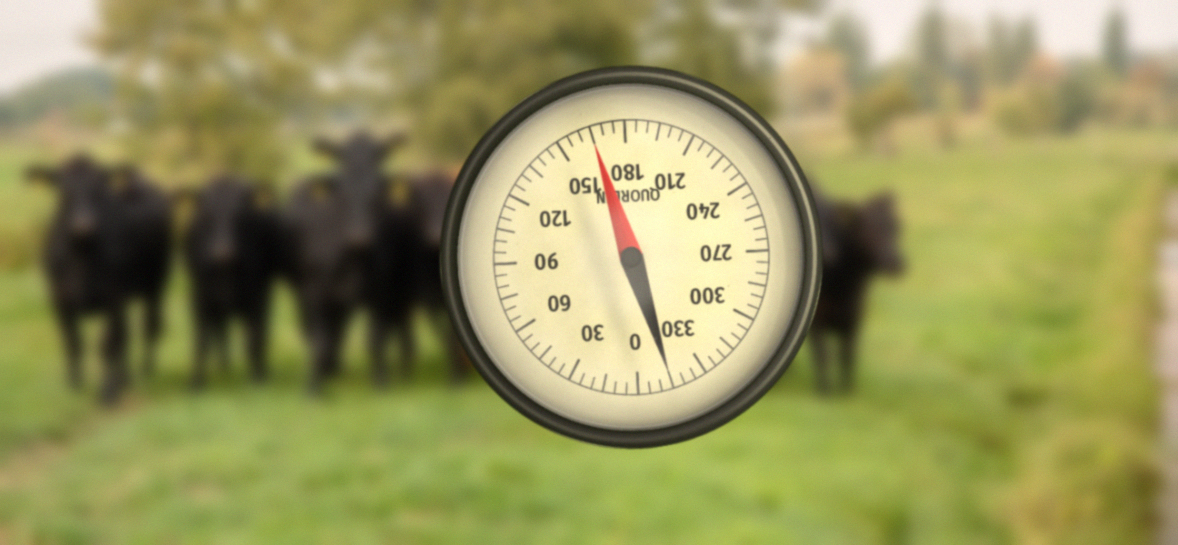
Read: value=165 unit=°
